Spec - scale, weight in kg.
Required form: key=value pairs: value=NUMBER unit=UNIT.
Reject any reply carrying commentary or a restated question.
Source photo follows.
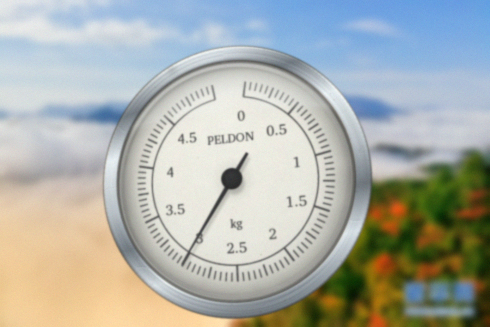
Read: value=3 unit=kg
